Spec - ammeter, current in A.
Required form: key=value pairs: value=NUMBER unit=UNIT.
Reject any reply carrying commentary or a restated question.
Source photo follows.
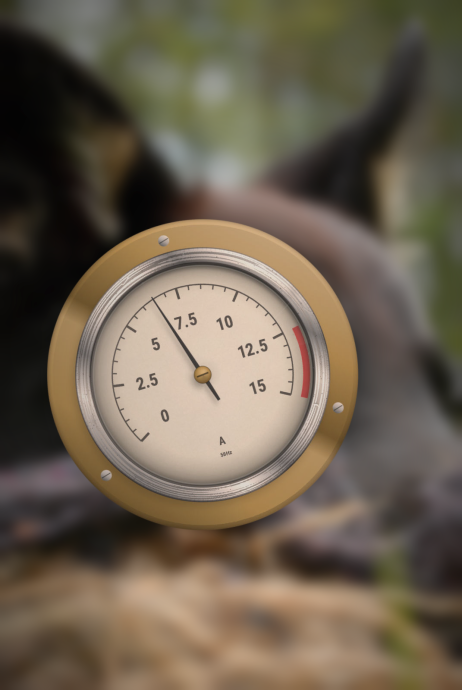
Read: value=6.5 unit=A
